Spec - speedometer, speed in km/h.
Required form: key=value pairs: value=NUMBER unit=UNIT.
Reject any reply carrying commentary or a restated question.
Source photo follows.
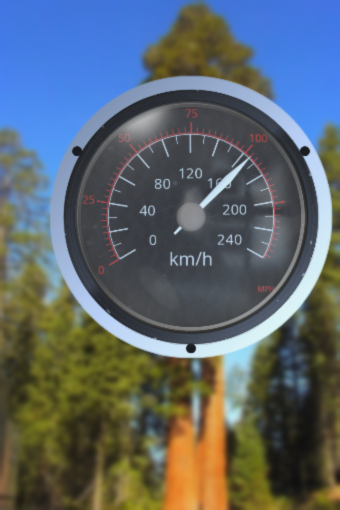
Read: value=165 unit=km/h
